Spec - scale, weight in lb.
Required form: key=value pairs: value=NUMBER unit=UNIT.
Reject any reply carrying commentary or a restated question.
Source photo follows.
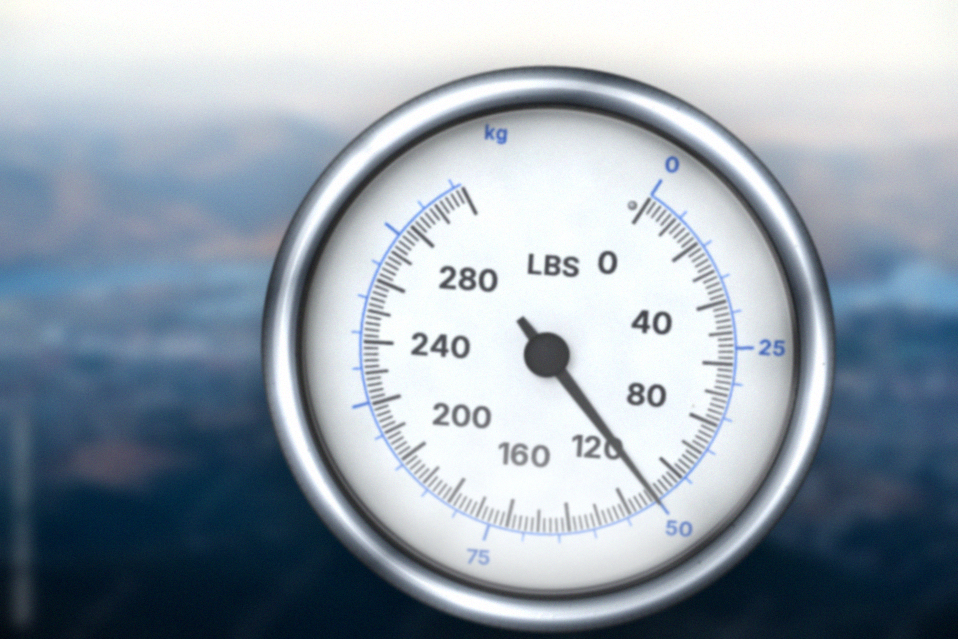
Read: value=110 unit=lb
